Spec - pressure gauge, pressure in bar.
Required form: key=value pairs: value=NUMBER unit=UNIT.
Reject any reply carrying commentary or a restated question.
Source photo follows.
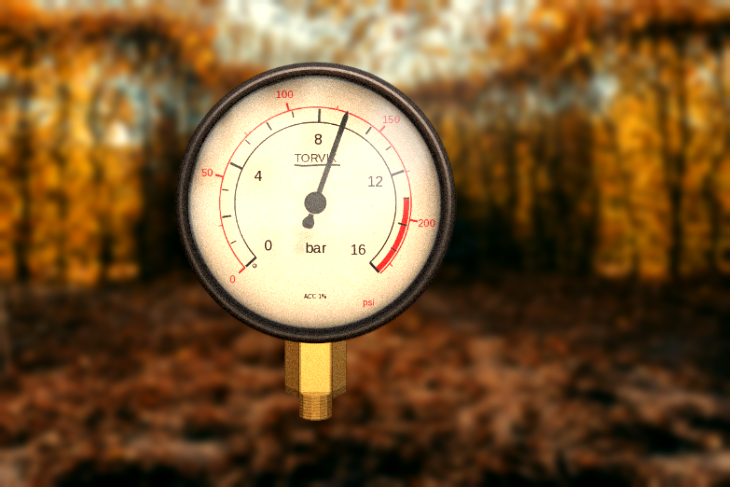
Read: value=9 unit=bar
